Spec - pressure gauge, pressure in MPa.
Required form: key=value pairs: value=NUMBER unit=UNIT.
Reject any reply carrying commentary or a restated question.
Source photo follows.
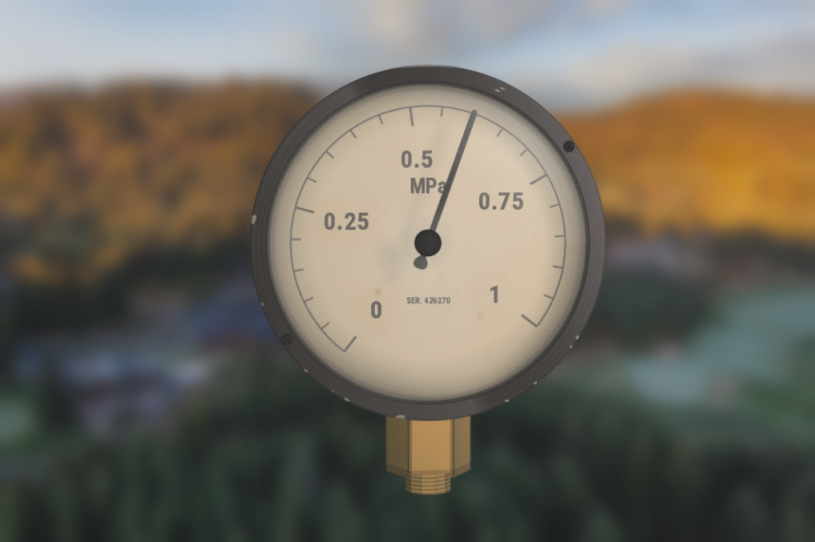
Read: value=0.6 unit=MPa
